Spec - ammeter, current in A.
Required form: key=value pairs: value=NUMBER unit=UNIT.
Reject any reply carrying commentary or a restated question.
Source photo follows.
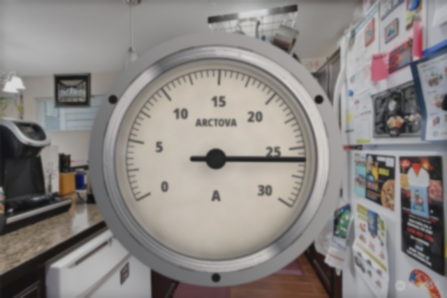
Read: value=26 unit=A
